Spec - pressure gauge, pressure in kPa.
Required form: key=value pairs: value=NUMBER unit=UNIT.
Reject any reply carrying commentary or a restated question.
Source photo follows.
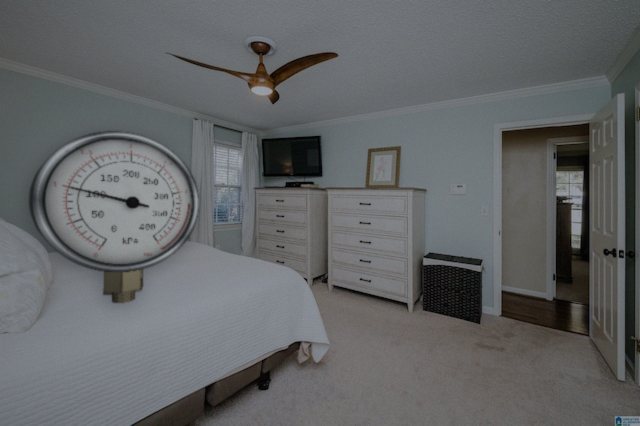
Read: value=100 unit=kPa
